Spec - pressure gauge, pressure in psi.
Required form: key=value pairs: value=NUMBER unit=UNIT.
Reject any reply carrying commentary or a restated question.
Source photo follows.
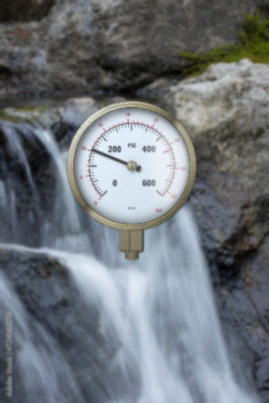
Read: value=150 unit=psi
